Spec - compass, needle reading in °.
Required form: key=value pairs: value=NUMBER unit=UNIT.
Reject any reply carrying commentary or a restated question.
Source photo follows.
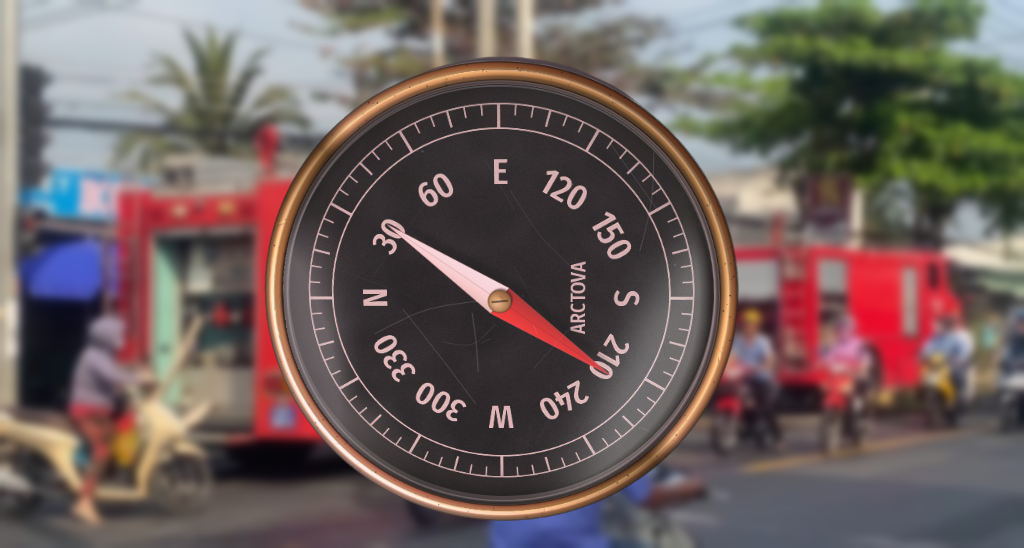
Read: value=215 unit=°
